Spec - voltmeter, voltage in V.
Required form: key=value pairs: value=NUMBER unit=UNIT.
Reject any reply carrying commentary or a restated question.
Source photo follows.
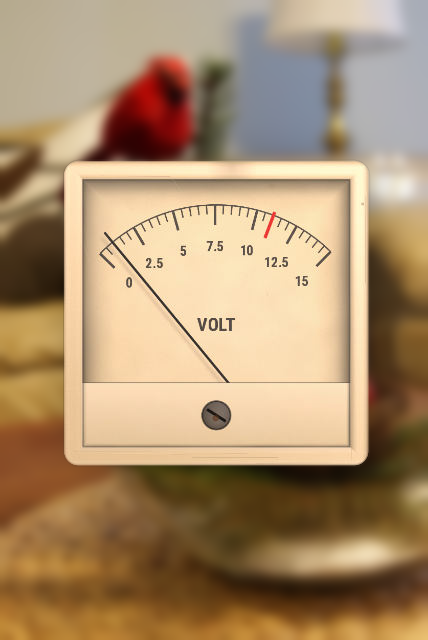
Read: value=1 unit=V
